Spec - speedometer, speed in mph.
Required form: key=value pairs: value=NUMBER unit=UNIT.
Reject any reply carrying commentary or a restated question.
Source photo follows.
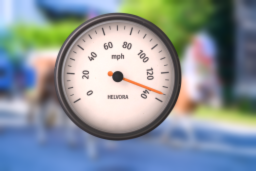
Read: value=135 unit=mph
